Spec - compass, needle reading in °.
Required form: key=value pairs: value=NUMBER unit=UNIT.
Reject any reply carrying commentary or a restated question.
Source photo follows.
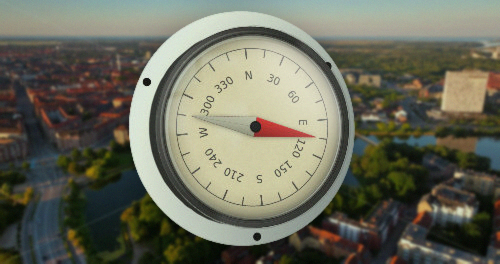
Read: value=105 unit=°
